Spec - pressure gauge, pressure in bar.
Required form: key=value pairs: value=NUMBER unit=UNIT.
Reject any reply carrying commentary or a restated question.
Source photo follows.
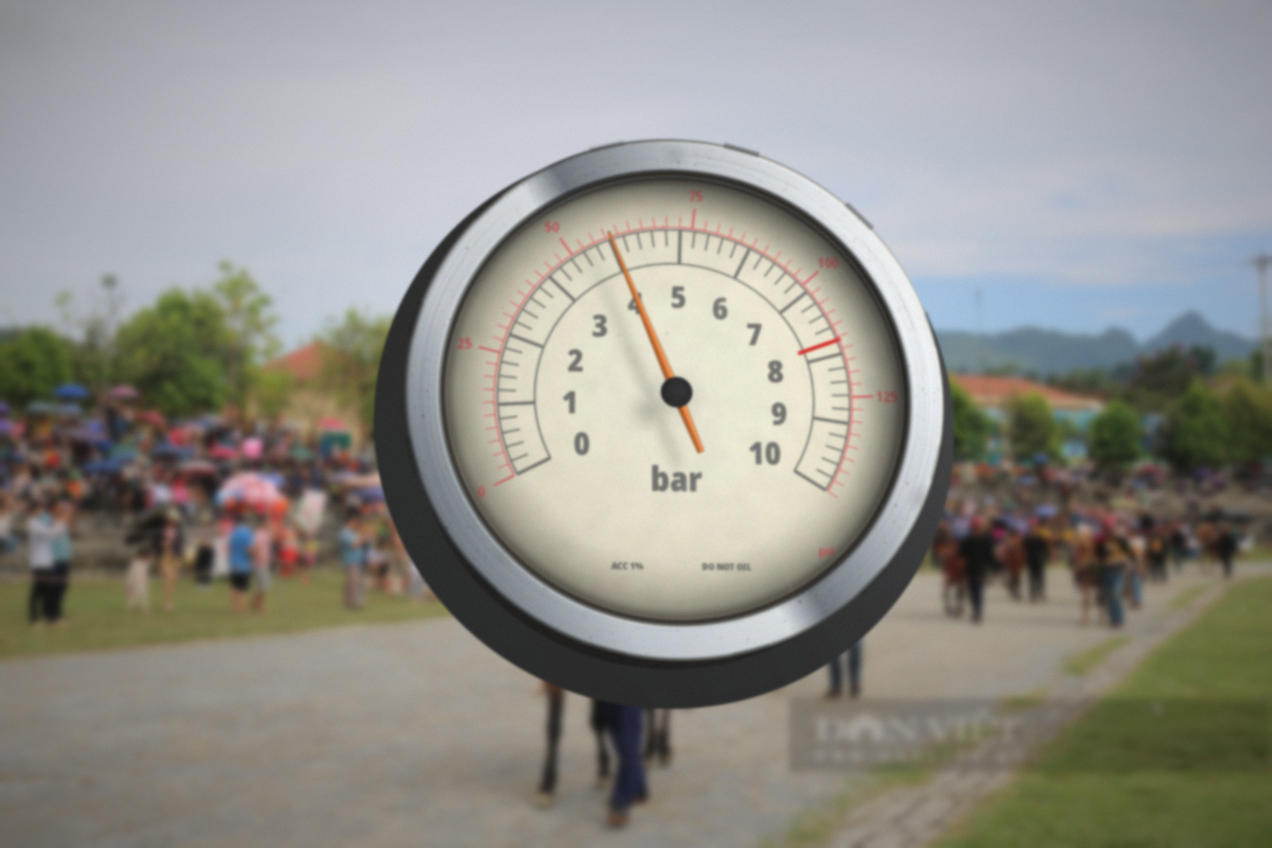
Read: value=4 unit=bar
